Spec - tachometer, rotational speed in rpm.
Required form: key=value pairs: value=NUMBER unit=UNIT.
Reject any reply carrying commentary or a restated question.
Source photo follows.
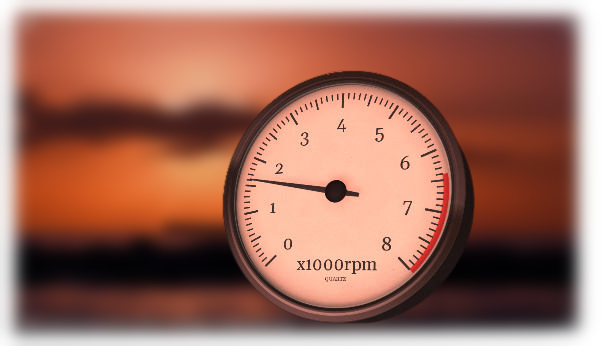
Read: value=1600 unit=rpm
